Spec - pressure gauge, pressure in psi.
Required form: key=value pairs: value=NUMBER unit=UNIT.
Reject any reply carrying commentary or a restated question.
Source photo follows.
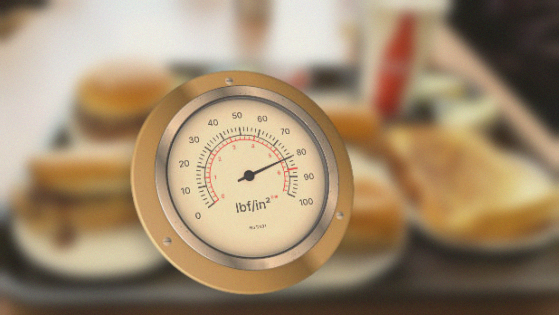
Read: value=80 unit=psi
